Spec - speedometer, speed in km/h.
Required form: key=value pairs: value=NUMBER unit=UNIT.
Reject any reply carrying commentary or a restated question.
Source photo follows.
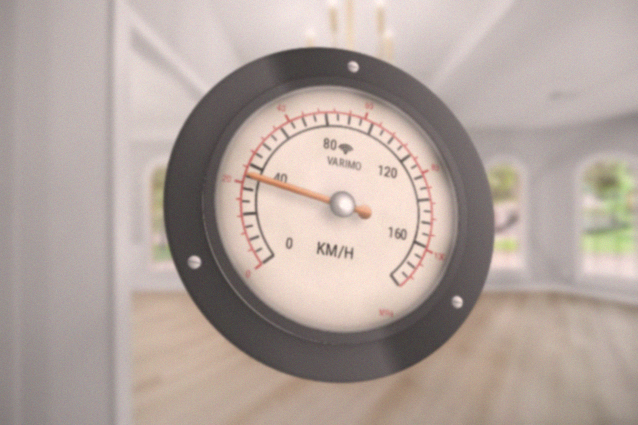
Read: value=35 unit=km/h
